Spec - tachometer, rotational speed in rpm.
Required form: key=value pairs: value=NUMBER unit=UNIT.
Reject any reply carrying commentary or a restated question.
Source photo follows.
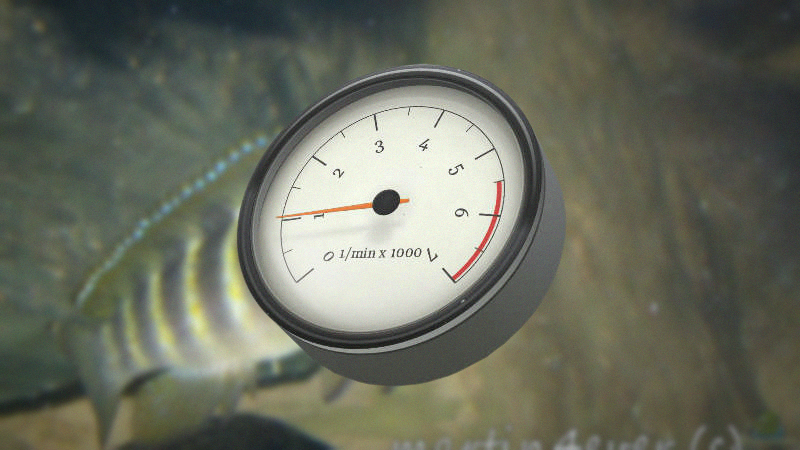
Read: value=1000 unit=rpm
